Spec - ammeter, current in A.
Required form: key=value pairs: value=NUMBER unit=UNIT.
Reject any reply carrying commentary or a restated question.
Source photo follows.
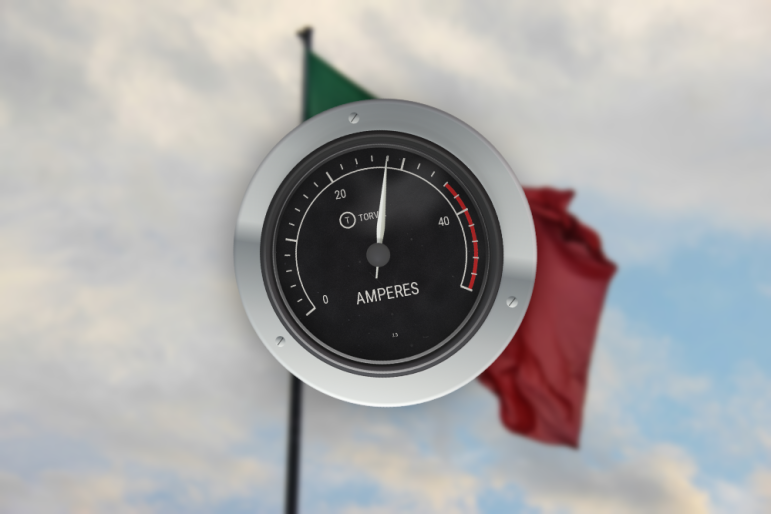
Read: value=28 unit=A
